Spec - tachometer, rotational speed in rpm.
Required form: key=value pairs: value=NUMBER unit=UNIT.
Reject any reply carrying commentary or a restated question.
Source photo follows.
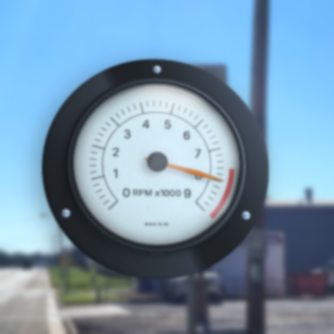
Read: value=8000 unit=rpm
